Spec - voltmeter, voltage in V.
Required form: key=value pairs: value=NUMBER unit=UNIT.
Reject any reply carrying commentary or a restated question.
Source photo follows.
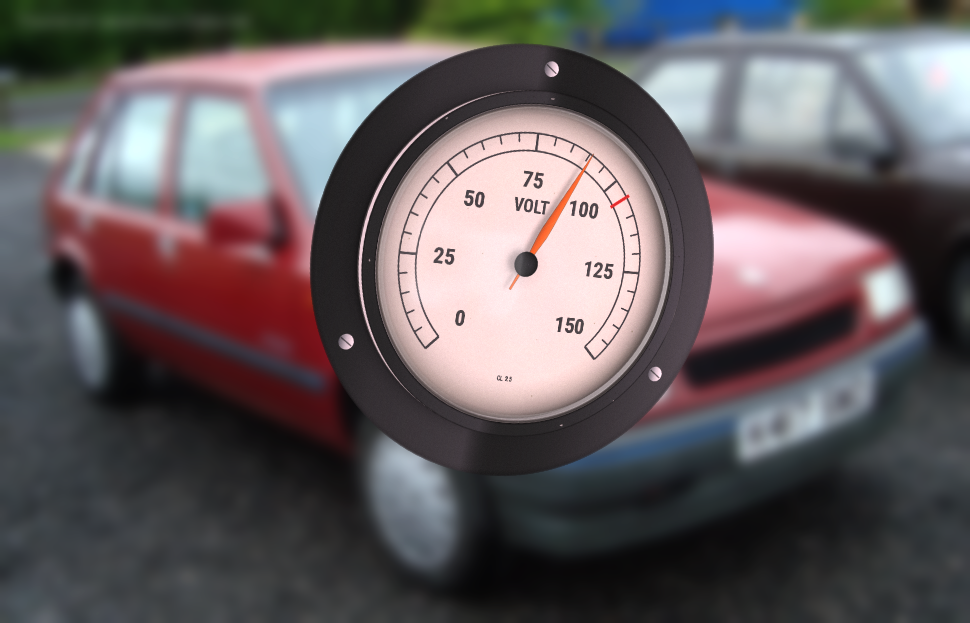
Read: value=90 unit=V
